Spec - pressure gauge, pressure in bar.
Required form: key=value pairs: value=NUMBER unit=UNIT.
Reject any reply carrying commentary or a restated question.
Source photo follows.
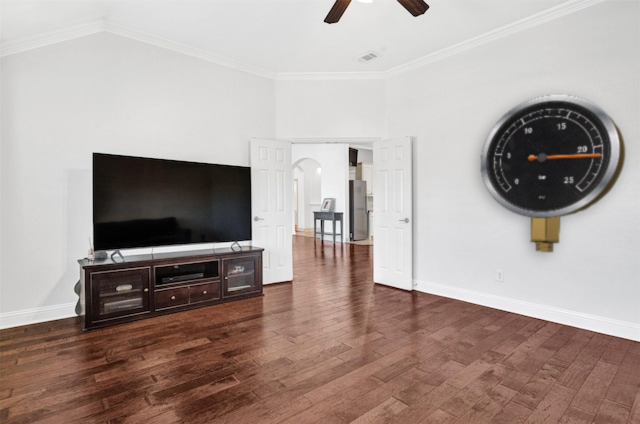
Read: value=21 unit=bar
